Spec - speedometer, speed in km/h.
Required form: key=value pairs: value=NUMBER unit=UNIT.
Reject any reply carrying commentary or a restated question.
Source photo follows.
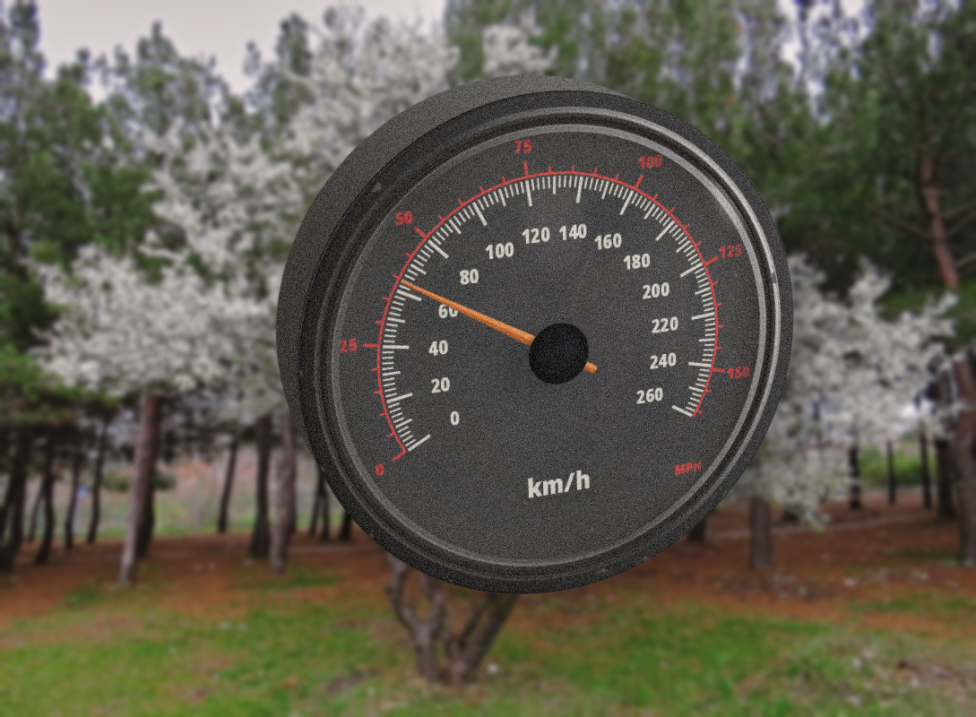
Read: value=64 unit=km/h
